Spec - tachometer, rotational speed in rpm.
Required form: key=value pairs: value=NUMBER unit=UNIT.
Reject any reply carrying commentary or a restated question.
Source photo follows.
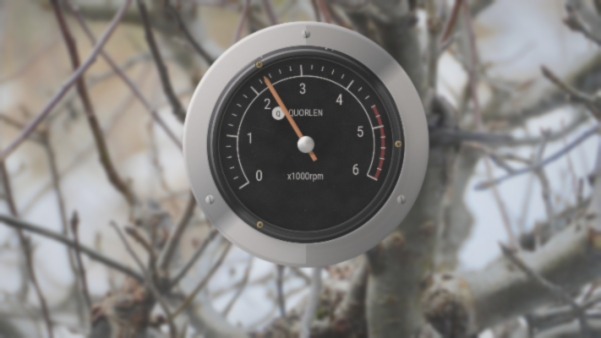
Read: value=2300 unit=rpm
